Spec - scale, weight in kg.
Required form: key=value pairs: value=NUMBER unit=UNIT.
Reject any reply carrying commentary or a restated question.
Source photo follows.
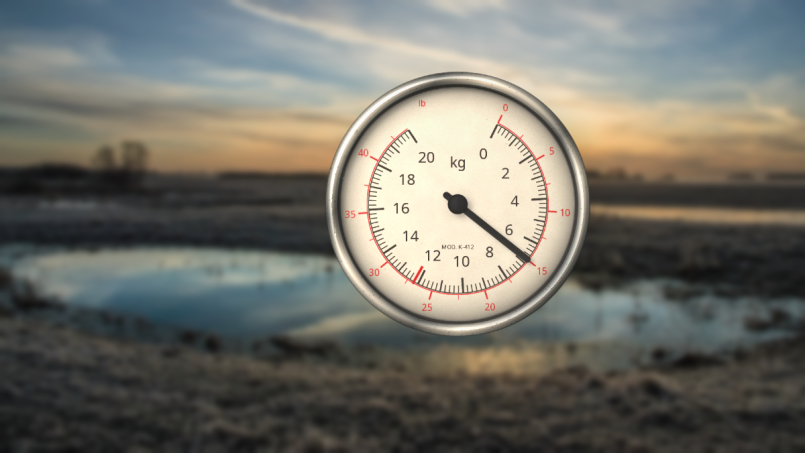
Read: value=6.8 unit=kg
